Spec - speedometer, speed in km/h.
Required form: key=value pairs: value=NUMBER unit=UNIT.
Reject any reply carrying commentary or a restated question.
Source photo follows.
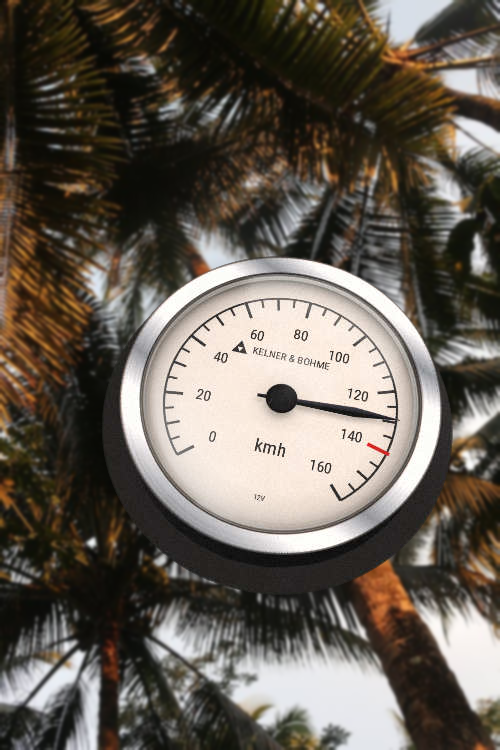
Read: value=130 unit=km/h
